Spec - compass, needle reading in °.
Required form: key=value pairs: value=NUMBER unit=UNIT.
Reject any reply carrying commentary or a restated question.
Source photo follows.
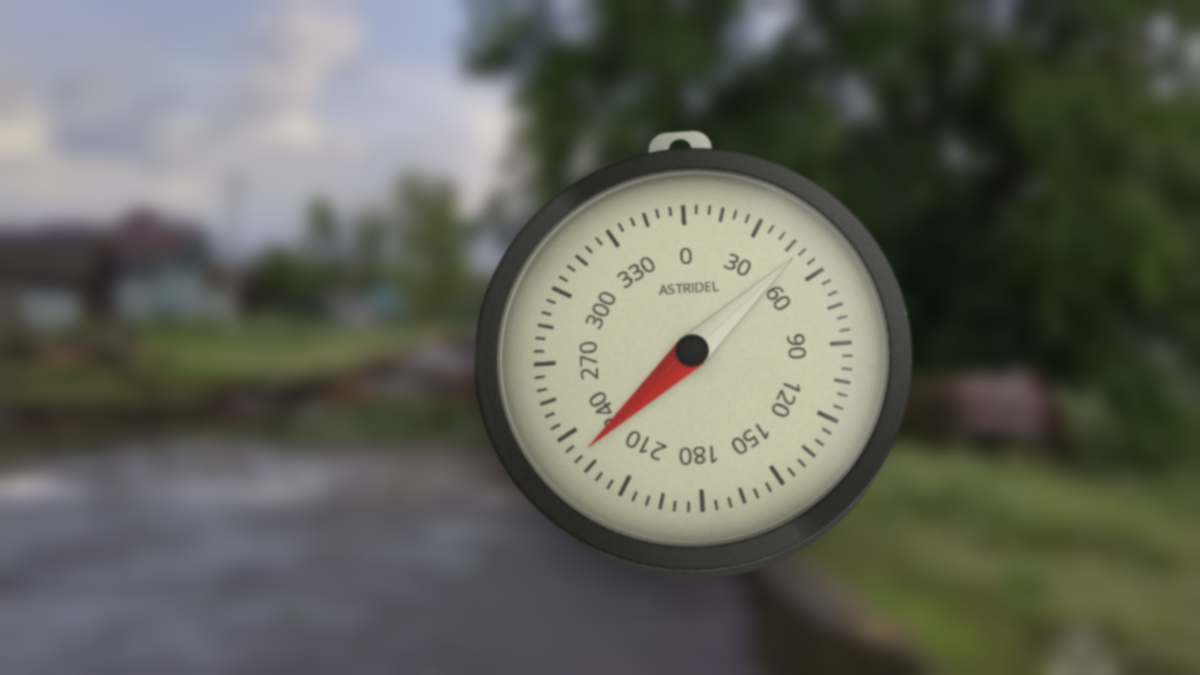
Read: value=230 unit=°
